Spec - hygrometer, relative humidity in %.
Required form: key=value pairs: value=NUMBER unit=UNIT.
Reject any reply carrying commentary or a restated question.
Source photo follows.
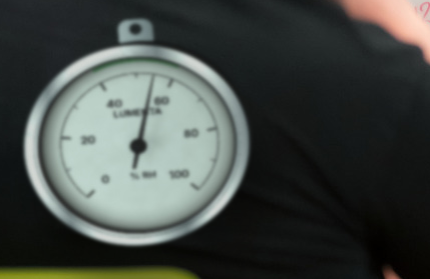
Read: value=55 unit=%
